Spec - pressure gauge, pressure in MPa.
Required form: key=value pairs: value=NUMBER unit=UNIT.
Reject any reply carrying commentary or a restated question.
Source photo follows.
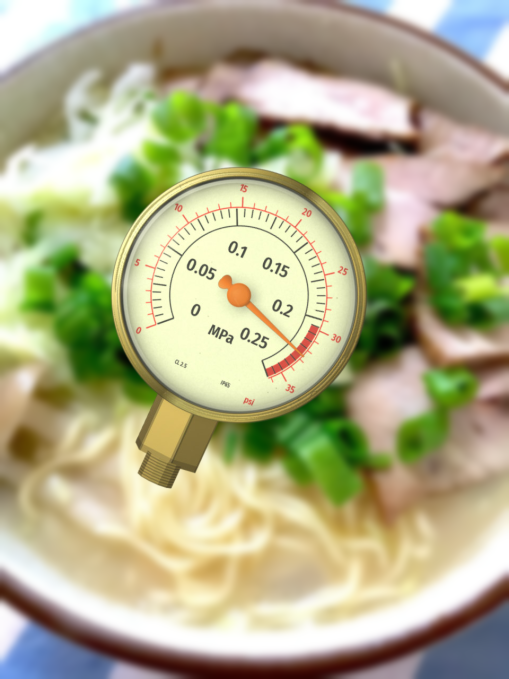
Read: value=0.225 unit=MPa
